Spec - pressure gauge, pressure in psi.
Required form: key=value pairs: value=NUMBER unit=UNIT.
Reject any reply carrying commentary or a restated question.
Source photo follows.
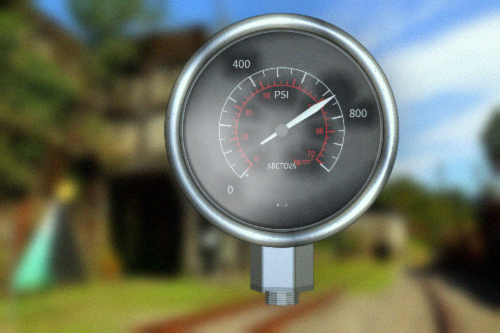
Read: value=725 unit=psi
